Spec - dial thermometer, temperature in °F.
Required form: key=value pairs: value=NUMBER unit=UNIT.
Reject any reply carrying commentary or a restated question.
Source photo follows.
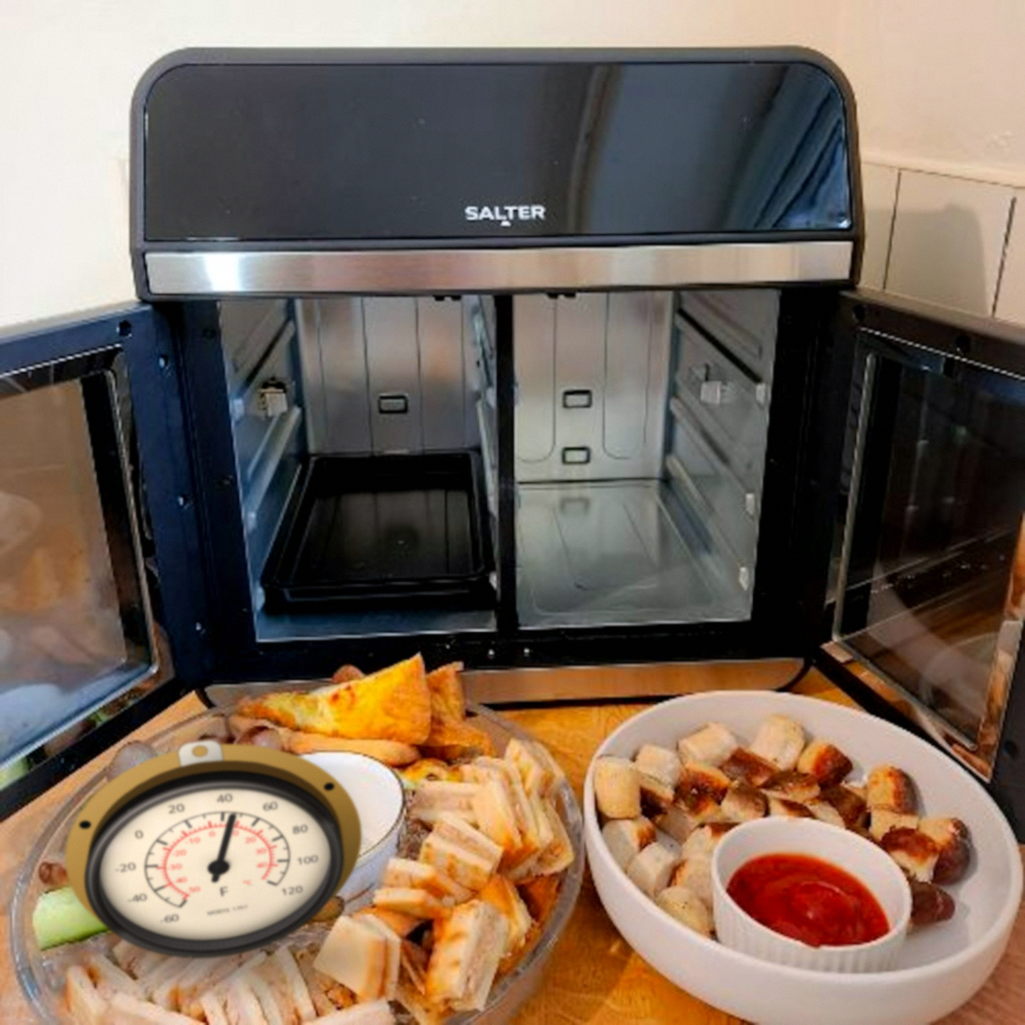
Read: value=45 unit=°F
